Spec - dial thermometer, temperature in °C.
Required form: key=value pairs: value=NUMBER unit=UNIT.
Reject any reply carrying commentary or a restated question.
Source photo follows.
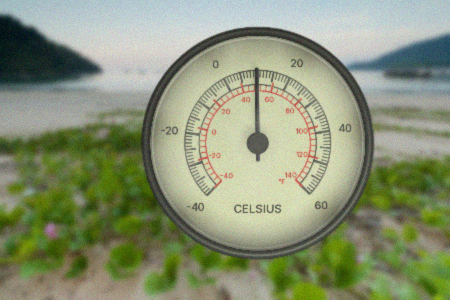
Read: value=10 unit=°C
